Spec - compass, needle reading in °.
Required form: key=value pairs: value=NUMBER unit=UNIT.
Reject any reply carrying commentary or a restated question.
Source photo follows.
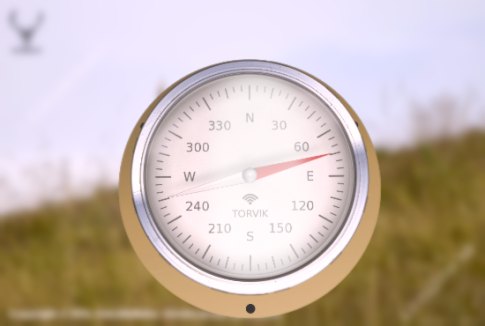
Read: value=75 unit=°
